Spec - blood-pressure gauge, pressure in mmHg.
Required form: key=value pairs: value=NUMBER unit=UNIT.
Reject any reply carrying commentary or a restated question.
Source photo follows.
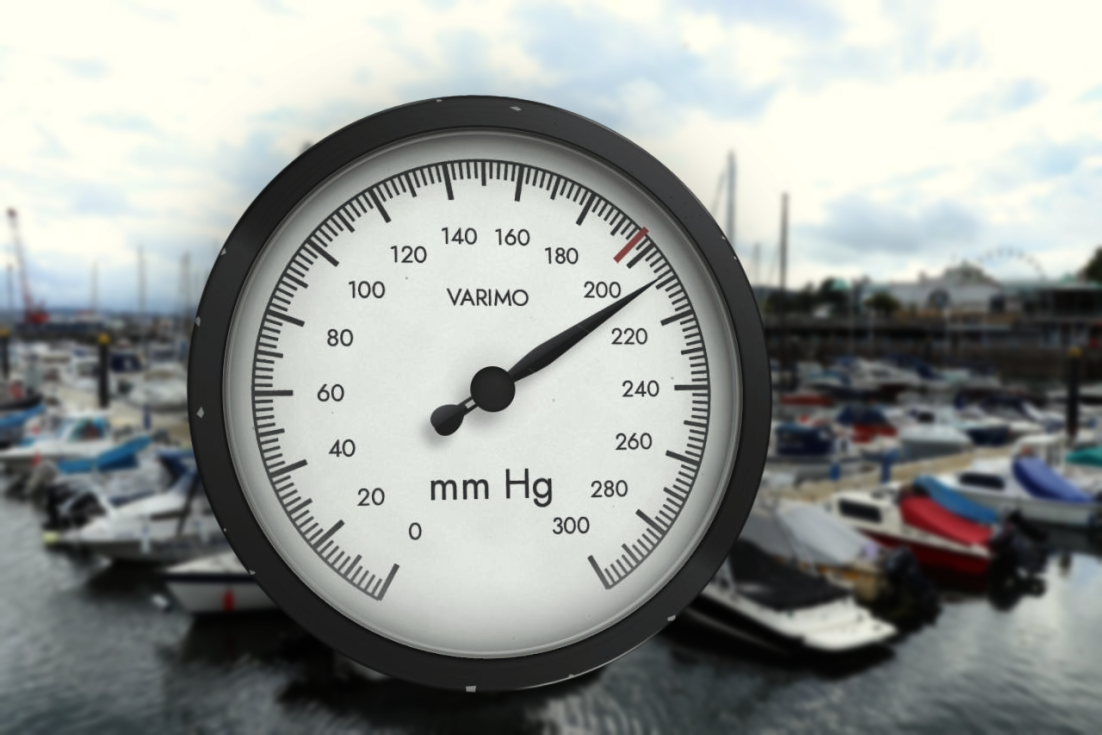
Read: value=208 unit=mmHg
